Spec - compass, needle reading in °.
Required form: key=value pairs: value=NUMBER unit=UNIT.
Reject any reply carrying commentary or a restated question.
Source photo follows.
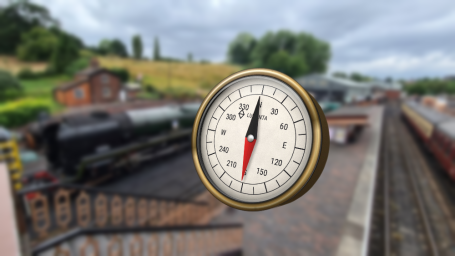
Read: value=180 unit=°
